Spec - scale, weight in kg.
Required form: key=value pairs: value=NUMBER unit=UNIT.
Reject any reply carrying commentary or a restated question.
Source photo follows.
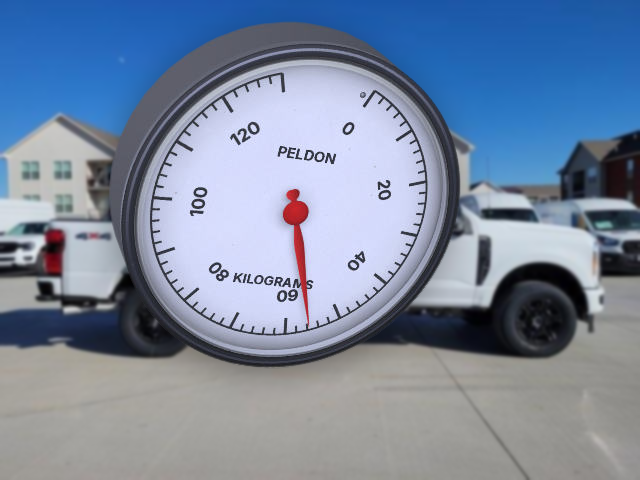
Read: value=56 unit=kg
